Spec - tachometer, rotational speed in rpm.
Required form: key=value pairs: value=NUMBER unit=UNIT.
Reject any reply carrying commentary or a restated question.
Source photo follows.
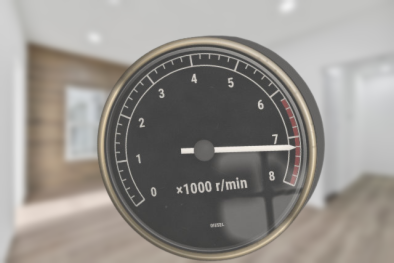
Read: value=7200 unit=rpm
